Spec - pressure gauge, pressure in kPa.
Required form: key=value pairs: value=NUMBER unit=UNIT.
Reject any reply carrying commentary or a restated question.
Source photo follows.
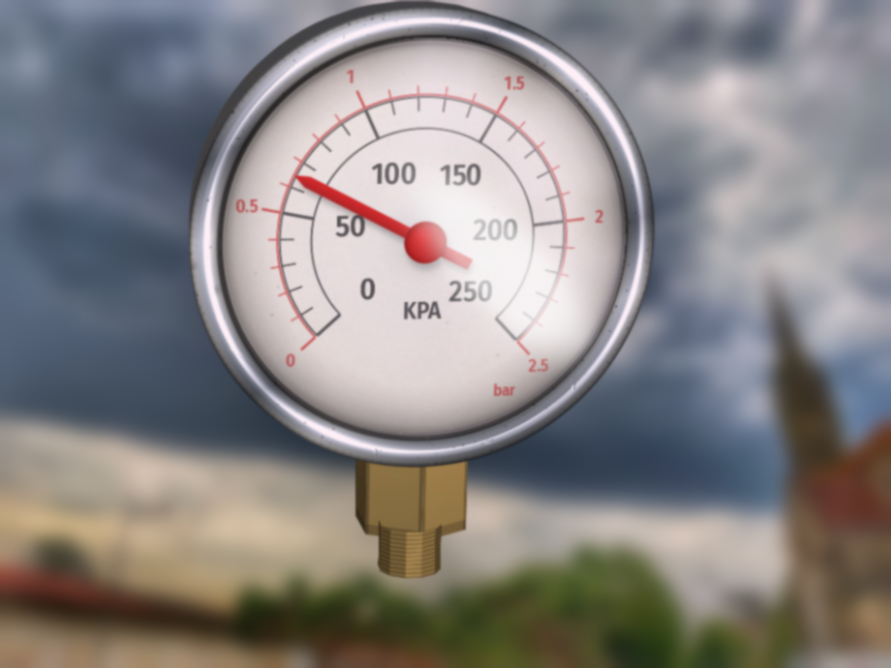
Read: value=65 unit=kPa
